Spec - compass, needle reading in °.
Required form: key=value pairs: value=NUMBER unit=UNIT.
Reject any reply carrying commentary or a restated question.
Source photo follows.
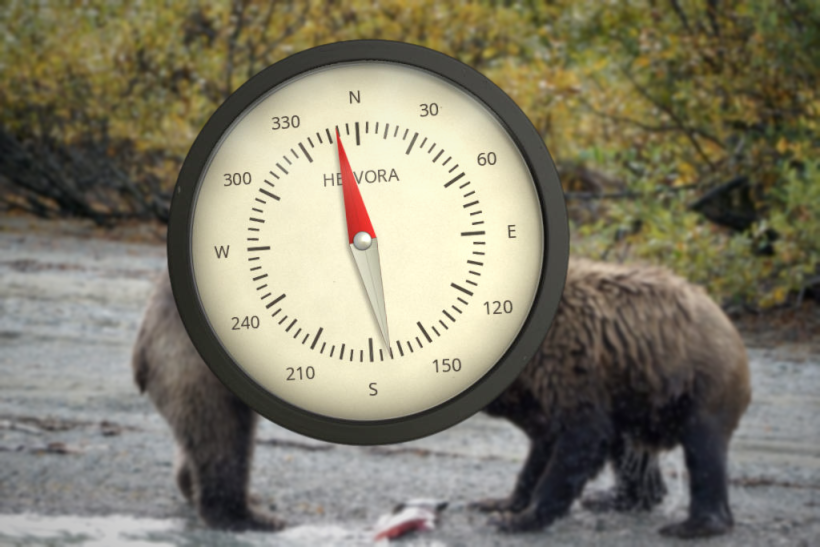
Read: value=350 unit=°
